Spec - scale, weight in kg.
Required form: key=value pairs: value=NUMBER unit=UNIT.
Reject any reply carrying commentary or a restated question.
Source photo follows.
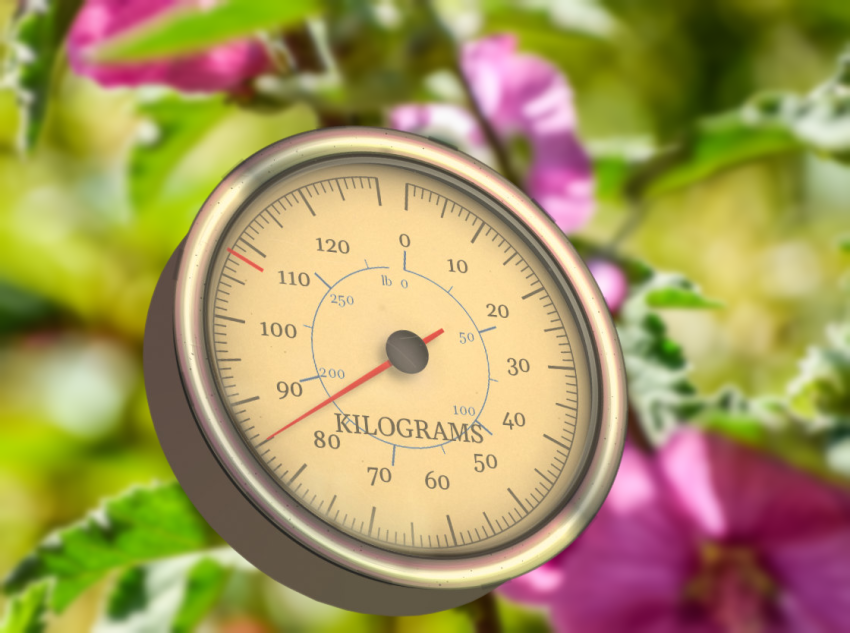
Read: value=85 unit=kg
